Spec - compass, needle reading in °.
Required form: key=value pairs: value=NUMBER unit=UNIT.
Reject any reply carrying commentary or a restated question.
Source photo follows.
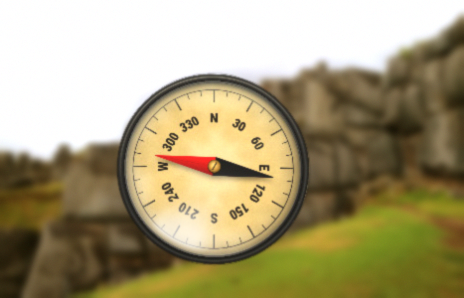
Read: value=280 unit=°
